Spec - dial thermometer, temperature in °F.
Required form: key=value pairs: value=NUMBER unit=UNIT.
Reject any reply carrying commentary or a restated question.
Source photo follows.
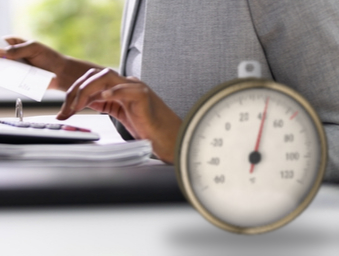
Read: value=40 unit=°F
